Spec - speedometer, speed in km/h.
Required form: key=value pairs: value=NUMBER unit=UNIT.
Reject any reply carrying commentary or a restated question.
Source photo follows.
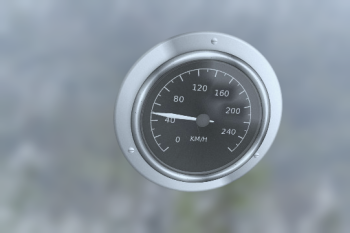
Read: value=50 unit=km/h
